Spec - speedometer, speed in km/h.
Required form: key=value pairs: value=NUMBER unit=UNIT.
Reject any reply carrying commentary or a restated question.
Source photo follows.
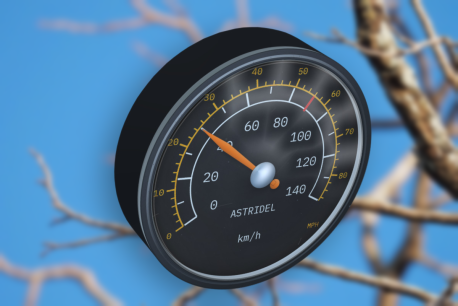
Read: value=40 unit=km/h
